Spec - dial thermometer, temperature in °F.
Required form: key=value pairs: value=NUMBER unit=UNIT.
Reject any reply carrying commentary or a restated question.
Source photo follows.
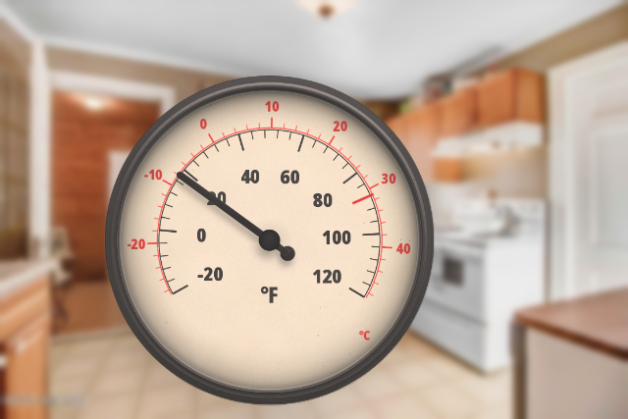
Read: value=18 unit=°F
